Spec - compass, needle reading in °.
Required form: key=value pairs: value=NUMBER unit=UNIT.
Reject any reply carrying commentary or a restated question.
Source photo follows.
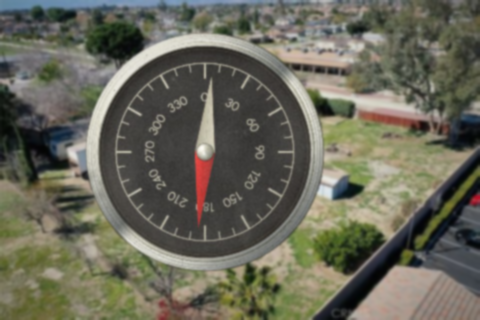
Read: value=185 unit=°
